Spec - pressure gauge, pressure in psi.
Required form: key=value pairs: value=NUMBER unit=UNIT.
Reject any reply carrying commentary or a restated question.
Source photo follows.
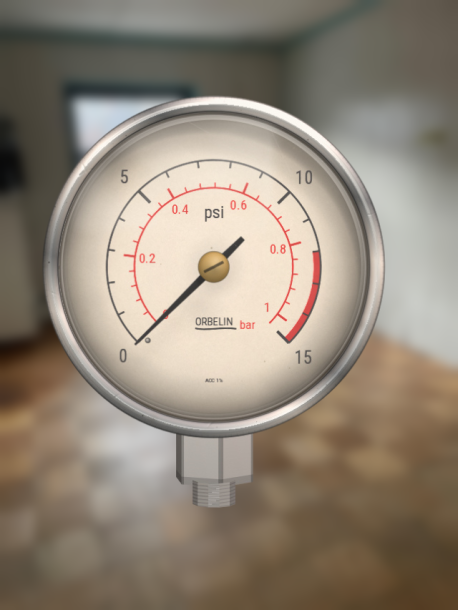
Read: value=0 unit=psi
